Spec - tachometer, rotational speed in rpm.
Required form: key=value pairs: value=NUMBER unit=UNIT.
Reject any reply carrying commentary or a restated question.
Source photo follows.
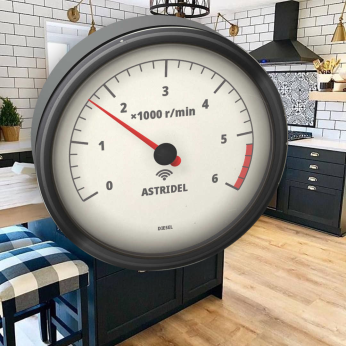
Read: value=1700 unit=rpm
